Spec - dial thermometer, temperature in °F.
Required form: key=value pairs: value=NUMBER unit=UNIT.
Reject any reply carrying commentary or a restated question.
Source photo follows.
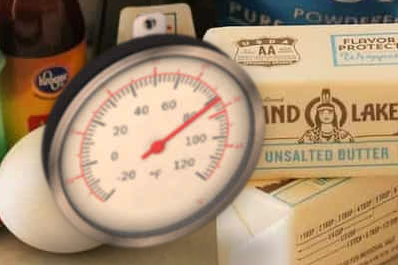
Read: value=80 unit=°F
